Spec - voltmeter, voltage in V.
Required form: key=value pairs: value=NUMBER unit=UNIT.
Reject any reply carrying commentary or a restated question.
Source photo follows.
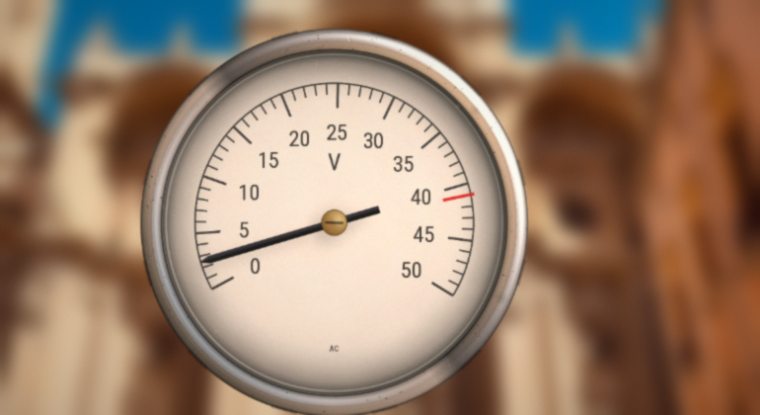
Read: value=2.5 unit=V
